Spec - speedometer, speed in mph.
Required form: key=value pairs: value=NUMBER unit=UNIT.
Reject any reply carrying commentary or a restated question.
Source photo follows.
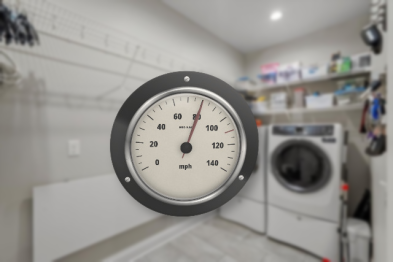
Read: value=80 unit=mph
